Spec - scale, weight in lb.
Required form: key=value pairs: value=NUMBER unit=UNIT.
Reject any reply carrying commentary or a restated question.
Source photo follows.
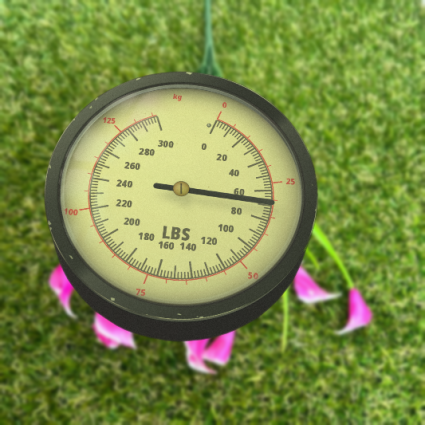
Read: value=70 unit=lb
